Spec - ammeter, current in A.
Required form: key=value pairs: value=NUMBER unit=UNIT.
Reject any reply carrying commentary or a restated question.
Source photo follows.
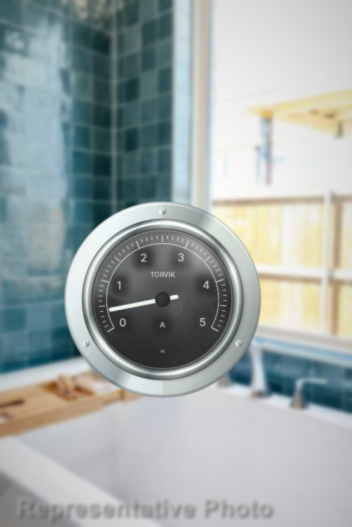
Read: value=0.4 unit=A
